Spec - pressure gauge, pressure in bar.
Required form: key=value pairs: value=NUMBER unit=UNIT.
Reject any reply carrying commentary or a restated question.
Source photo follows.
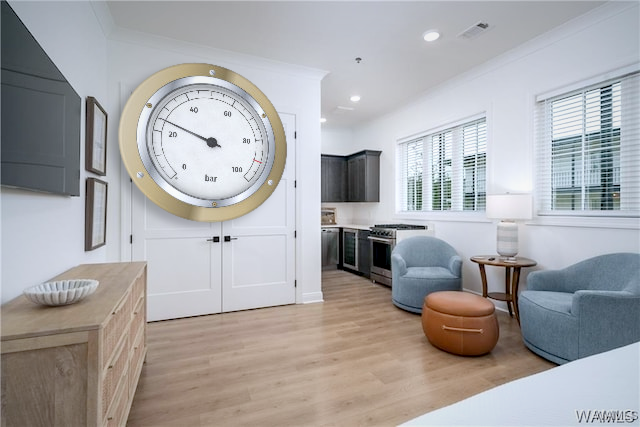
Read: value=25 unit=bar
